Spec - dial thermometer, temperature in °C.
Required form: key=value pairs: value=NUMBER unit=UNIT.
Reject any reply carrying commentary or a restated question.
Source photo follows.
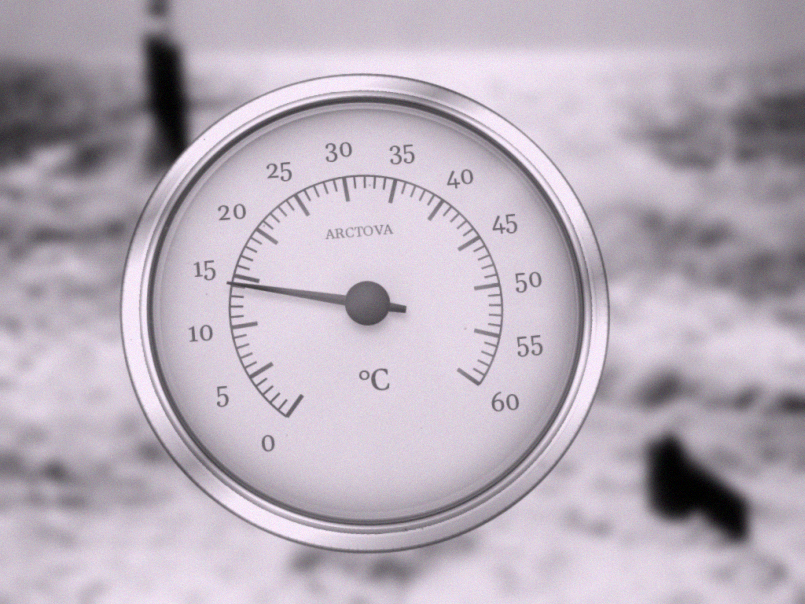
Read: value=14 unit=°C
